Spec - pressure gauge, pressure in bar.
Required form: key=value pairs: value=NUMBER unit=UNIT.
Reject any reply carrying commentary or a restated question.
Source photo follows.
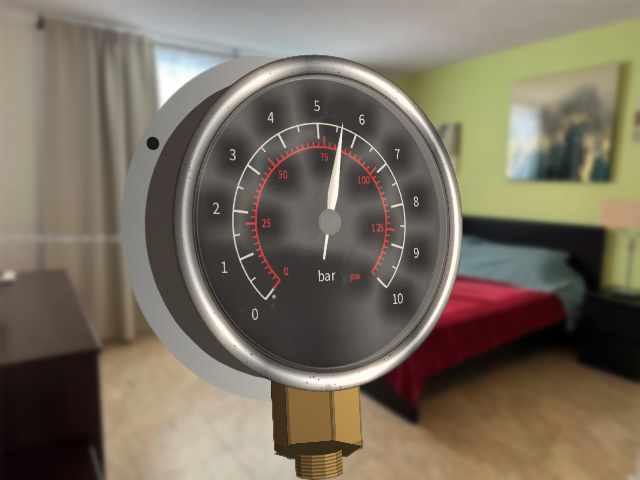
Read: value=5.5 unit=bar
